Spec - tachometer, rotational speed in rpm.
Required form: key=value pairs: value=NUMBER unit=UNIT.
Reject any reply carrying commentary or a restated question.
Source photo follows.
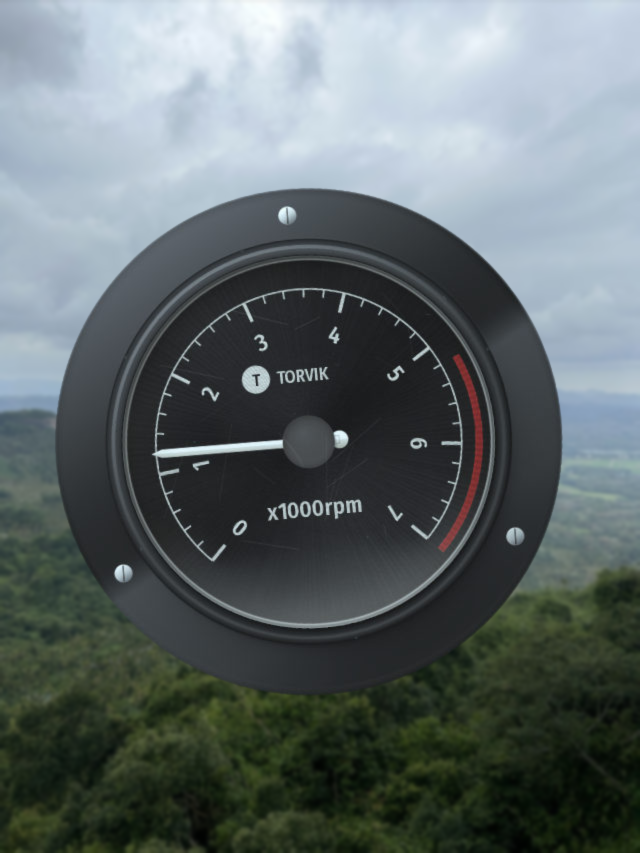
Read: value=1200 unit=rpm
